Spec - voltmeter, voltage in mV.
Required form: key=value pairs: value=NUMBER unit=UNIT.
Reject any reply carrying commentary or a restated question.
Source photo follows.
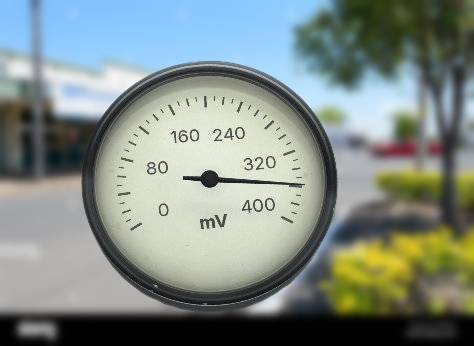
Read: value=360 unit=mV
